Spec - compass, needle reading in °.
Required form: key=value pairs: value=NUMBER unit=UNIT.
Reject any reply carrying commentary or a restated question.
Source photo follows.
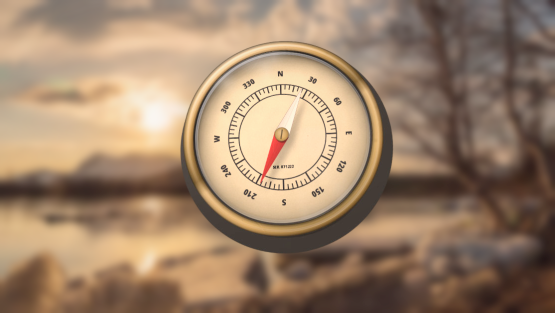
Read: value=205 unit=°
